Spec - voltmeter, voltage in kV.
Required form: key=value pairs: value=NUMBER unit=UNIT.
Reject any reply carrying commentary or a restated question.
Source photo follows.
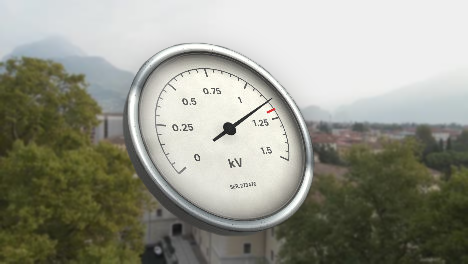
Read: value=1.15 unit=kV
